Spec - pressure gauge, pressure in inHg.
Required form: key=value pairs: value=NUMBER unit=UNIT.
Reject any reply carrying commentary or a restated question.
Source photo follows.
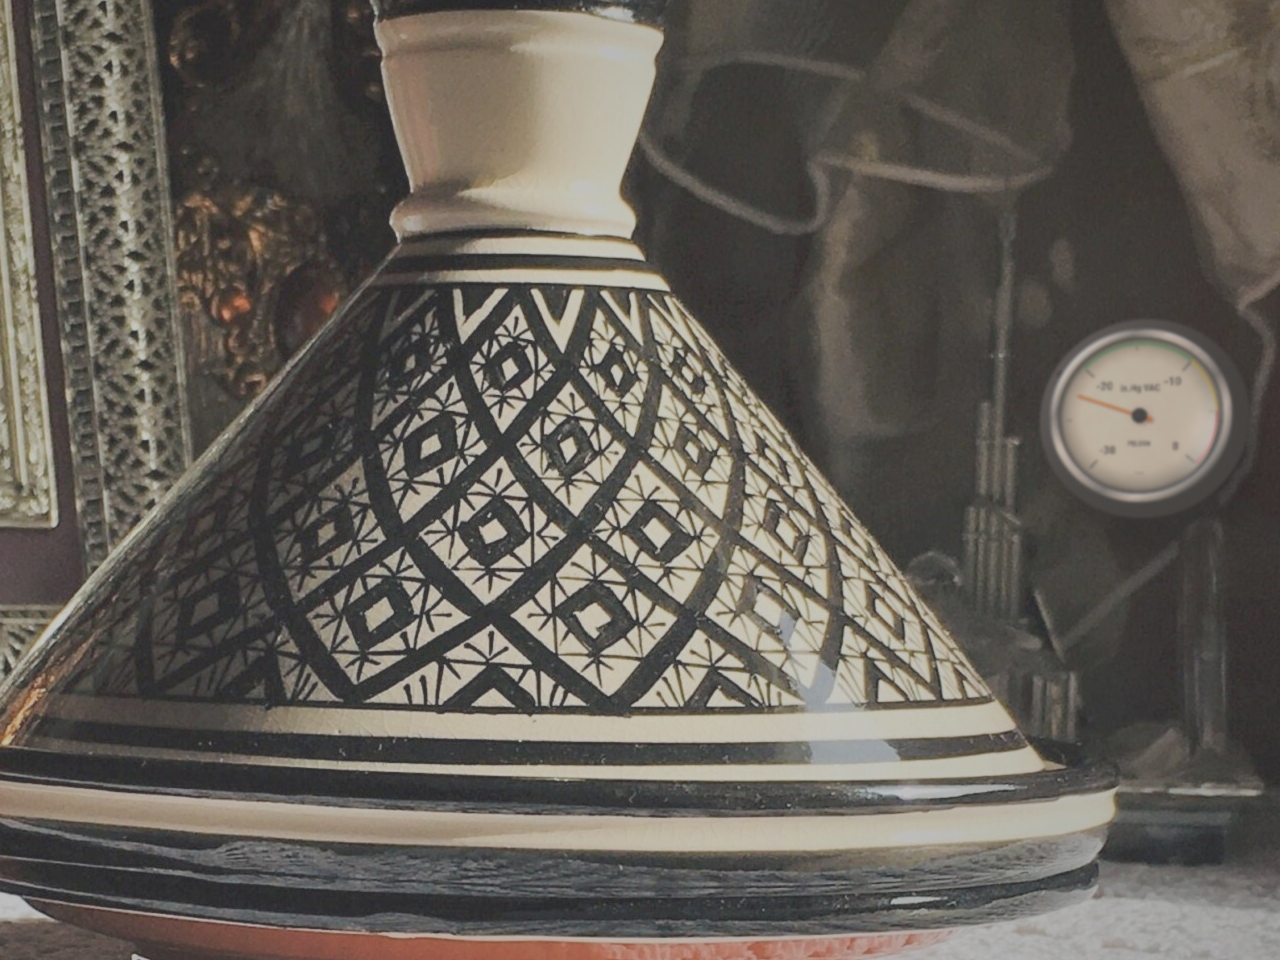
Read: value=-22.5 unit=inHg
